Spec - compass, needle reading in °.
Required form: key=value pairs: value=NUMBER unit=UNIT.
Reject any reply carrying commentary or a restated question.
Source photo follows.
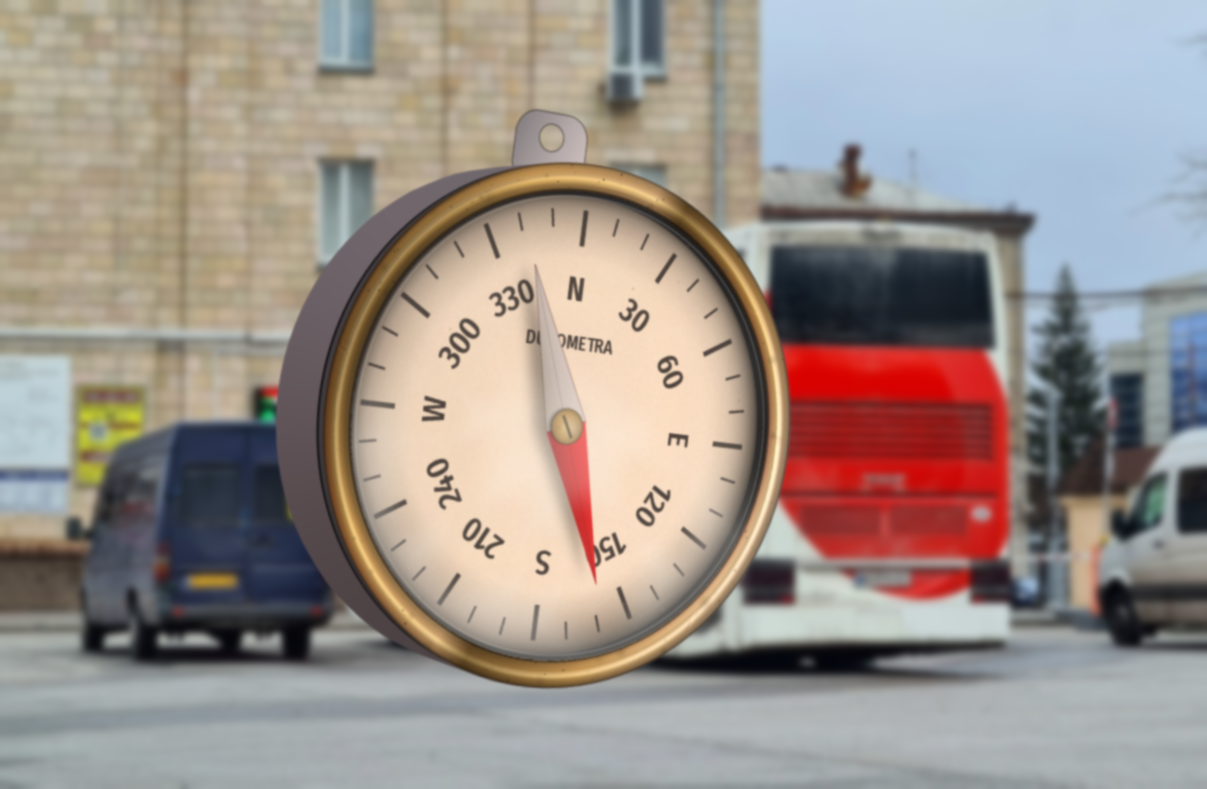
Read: value=160 unit=°
